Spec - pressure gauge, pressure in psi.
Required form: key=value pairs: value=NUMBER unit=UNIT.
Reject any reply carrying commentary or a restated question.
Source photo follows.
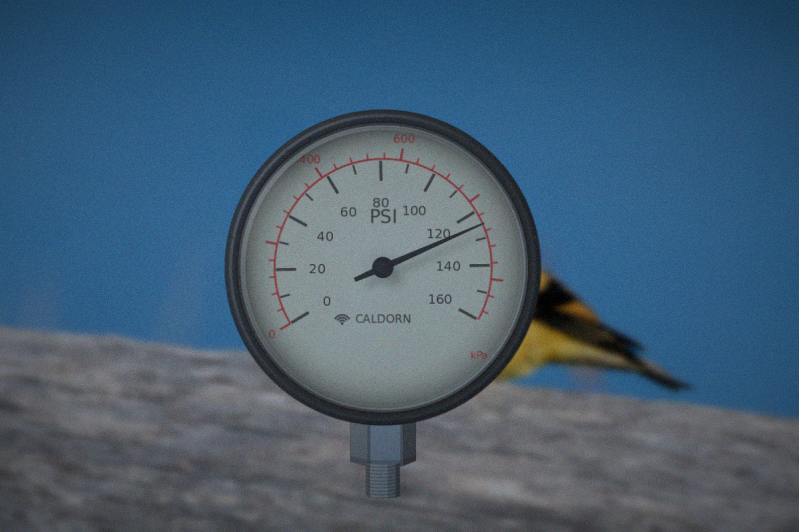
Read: value=125 unit=psi
